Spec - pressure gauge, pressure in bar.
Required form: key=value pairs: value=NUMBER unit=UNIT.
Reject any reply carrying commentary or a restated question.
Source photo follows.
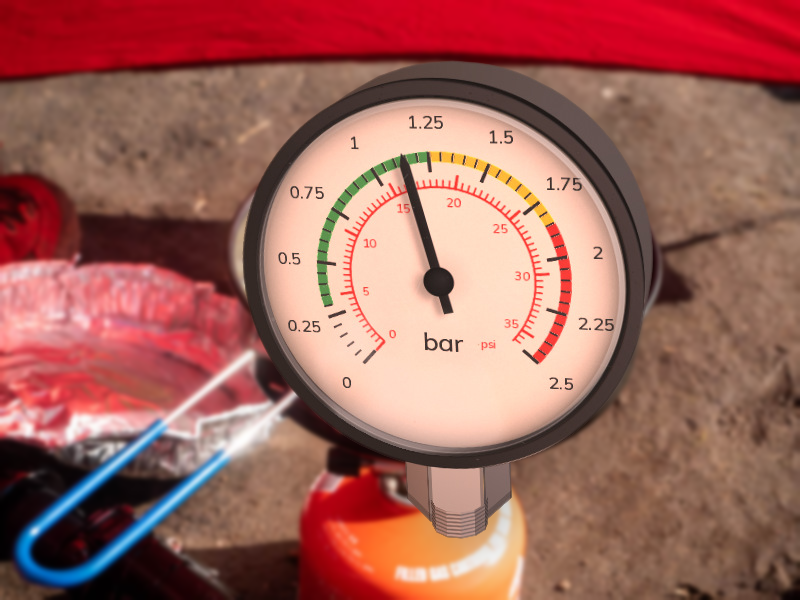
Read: value=1.15 unit=bar
